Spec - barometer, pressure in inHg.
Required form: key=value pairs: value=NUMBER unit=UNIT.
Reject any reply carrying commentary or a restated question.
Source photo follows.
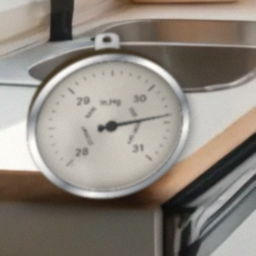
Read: value=30.4 unit=inHg
